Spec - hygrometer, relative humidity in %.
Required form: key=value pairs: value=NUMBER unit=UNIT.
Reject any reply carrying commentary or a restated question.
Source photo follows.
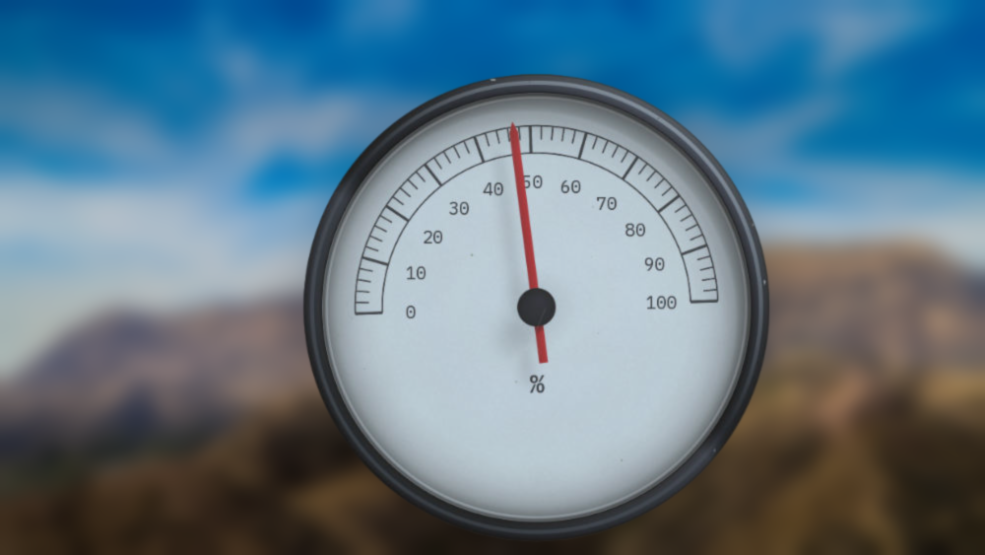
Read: value=47 unit=%
